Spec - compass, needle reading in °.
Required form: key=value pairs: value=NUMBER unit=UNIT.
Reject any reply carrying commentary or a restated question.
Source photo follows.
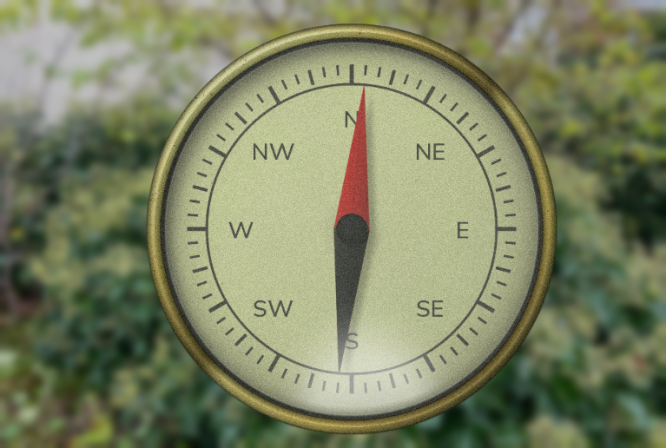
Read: value=5 unit=°
